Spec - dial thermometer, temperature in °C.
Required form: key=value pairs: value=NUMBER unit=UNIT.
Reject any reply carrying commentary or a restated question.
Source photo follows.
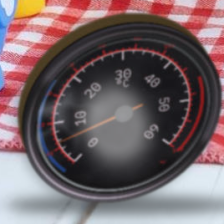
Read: value=6 unit=°C
